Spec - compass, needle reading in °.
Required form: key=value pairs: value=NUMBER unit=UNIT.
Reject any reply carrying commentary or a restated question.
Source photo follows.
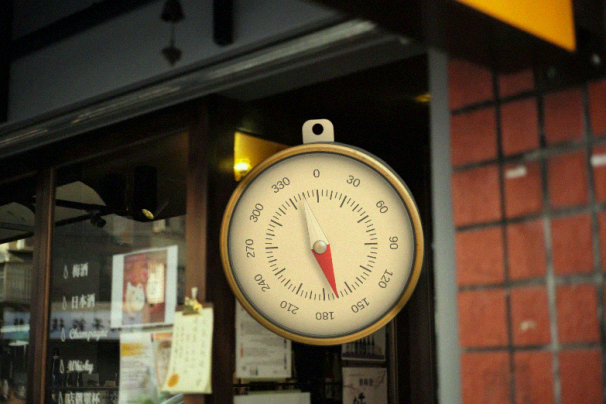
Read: value=165 unit=°
